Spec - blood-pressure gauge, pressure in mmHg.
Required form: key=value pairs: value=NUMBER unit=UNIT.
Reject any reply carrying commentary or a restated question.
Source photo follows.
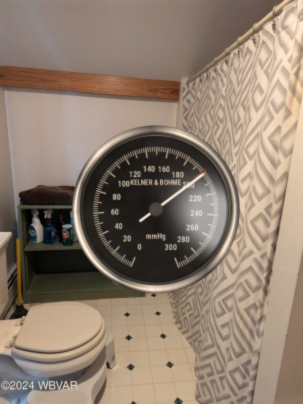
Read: value=200 unit=mmHg
